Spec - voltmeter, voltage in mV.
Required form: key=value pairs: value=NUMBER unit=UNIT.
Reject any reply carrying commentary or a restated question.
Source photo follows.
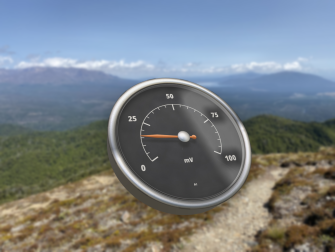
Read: value=15 unit=mV
